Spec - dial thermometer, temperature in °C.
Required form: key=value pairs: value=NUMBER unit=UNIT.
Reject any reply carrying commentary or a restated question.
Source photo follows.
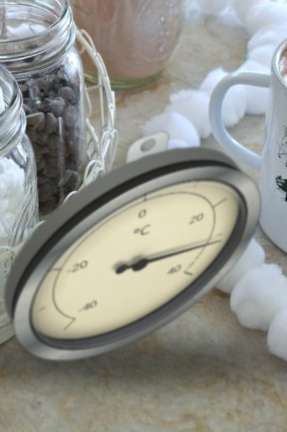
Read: value=30 unit=°C
